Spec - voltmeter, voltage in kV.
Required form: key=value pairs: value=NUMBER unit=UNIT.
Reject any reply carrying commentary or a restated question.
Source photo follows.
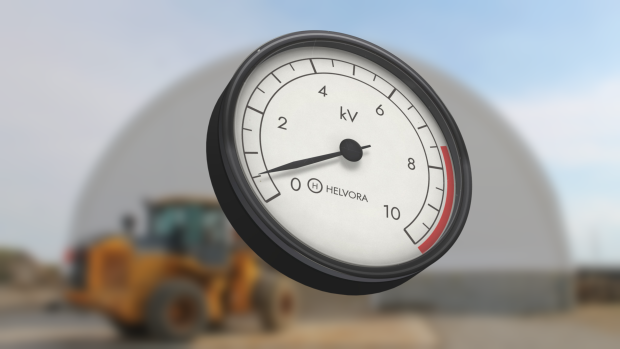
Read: value=0.5 unit=kV
